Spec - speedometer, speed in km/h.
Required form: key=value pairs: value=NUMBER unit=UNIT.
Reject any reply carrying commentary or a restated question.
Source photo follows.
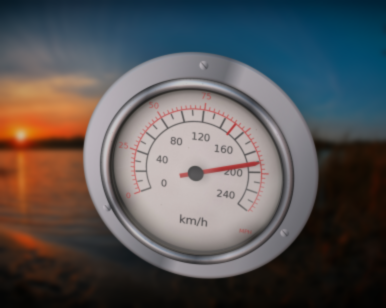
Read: value=190 unit=km/h
